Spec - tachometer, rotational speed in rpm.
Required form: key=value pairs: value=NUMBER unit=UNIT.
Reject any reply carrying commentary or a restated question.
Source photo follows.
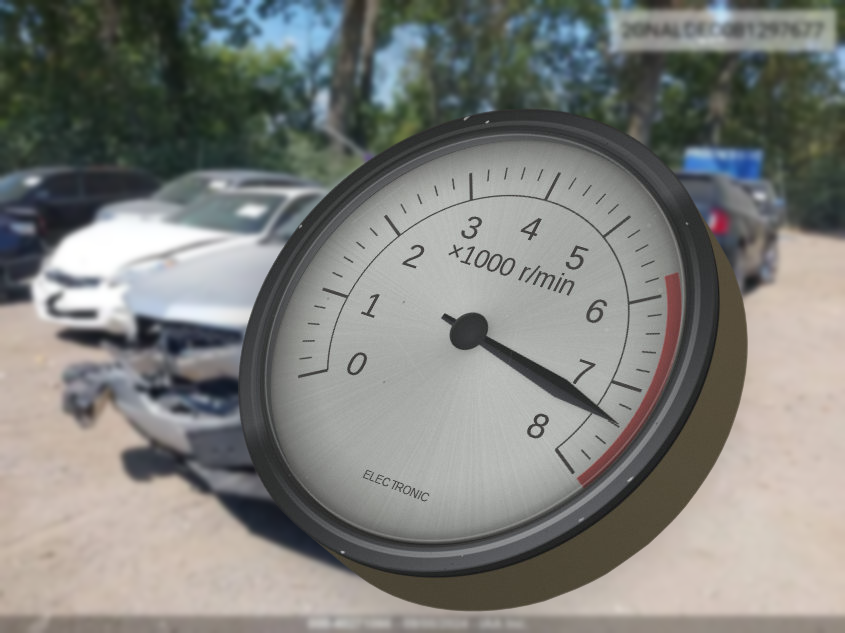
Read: value=7400 unit=rpm
